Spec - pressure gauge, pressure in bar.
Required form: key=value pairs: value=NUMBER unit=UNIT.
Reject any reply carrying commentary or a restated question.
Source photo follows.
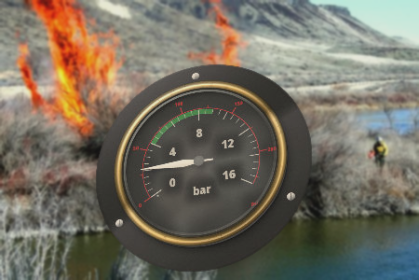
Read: value=2 unit=bar
